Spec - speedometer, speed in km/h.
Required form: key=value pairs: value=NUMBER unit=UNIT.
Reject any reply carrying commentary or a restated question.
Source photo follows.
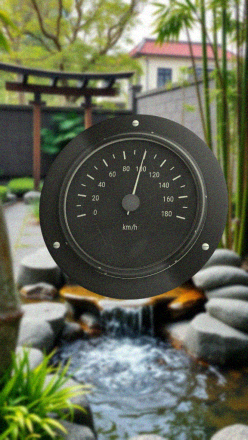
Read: value=100 unit=km/h
